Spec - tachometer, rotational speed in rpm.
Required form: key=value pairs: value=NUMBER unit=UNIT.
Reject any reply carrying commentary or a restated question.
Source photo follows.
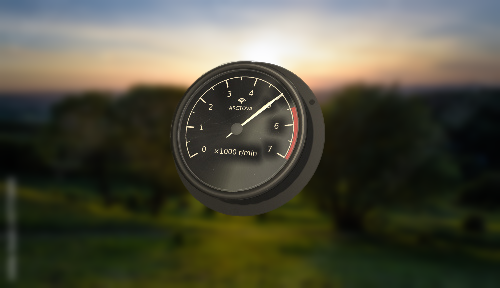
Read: value=5000 unit=rpm
